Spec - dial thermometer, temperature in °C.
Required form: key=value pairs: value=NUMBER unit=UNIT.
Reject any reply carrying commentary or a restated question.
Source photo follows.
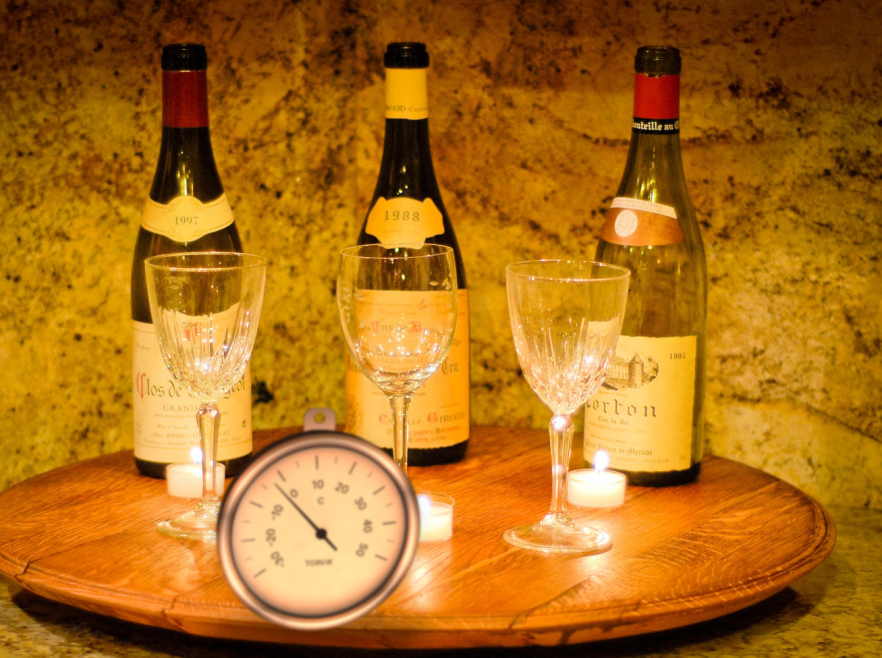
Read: value=-2.5 unit=°C
